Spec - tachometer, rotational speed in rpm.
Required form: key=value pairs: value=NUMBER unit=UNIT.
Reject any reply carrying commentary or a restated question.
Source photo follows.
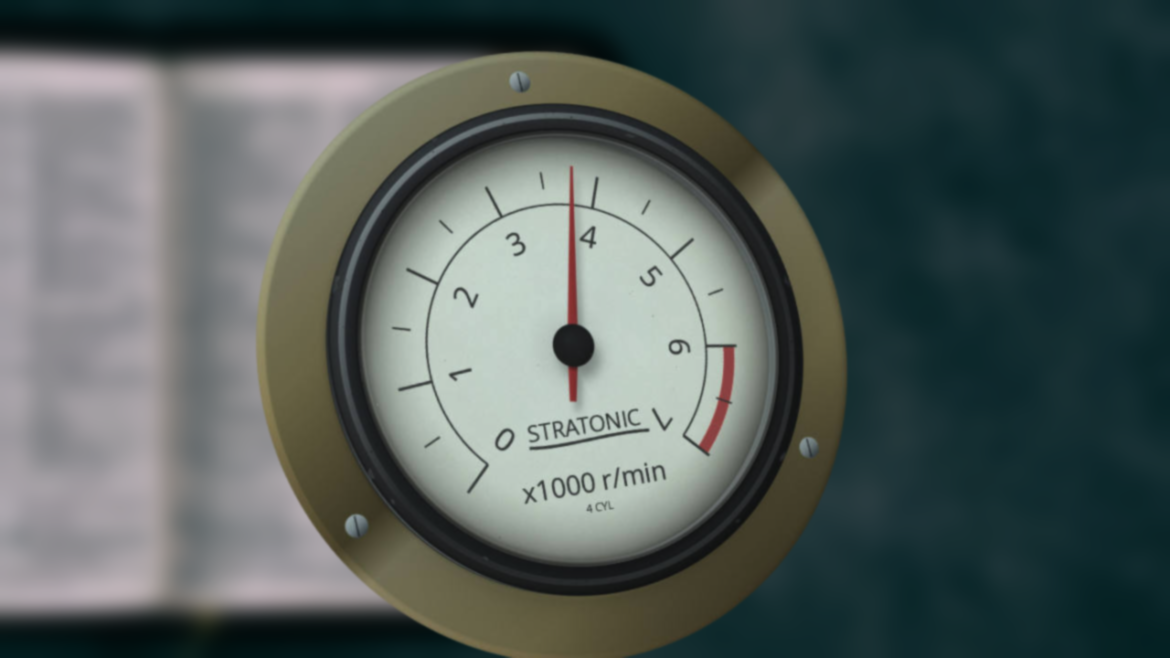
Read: value=3750 unit=rpm
